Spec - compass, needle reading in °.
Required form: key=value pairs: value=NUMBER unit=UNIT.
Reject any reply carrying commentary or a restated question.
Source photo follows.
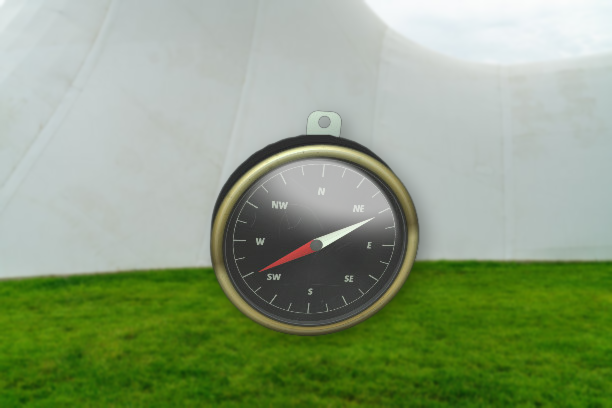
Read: value=240 unit=°
